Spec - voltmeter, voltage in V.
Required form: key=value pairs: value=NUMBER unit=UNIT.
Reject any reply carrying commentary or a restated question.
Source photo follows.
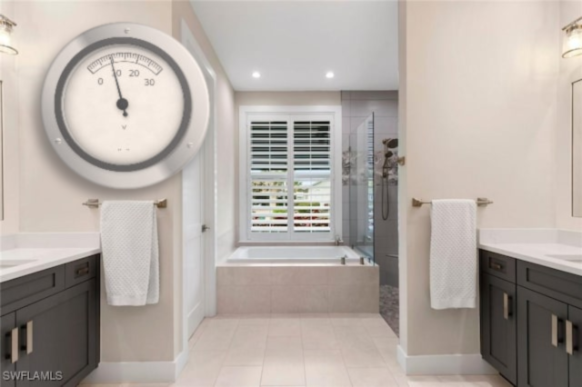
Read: value=10 unit=V
